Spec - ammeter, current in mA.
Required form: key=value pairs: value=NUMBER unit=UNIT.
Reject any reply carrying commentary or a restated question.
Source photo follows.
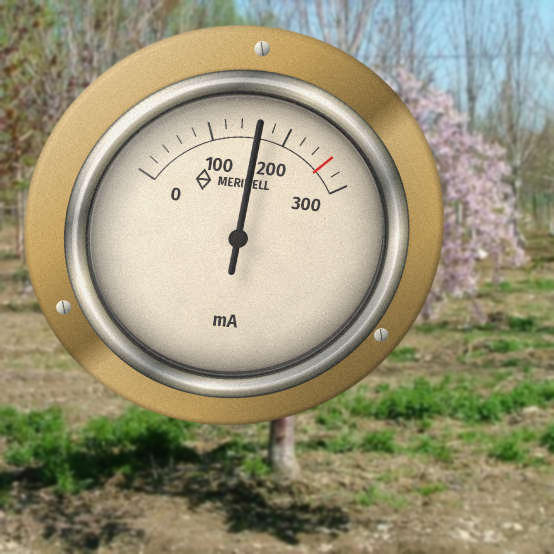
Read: value=160 unit=mA
